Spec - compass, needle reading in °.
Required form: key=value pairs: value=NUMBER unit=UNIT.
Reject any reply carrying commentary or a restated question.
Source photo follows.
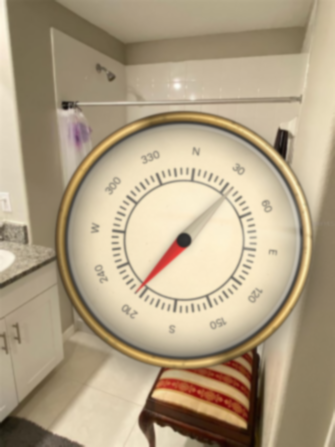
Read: value=215 unit=°
